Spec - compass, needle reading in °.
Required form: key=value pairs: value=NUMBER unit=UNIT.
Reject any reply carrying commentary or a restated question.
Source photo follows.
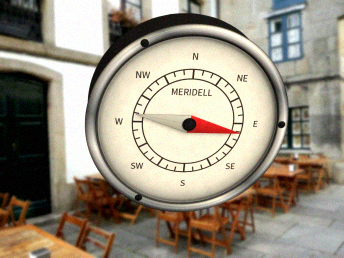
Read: value=100 unit=°
